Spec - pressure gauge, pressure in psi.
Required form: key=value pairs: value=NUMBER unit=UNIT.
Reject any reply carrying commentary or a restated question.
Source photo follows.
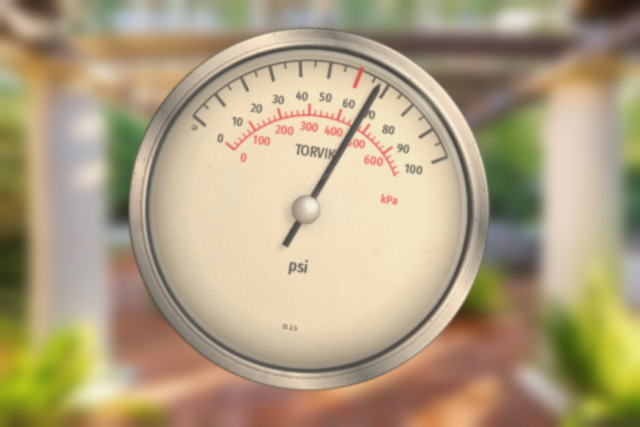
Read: value=67.5 unit=psi
